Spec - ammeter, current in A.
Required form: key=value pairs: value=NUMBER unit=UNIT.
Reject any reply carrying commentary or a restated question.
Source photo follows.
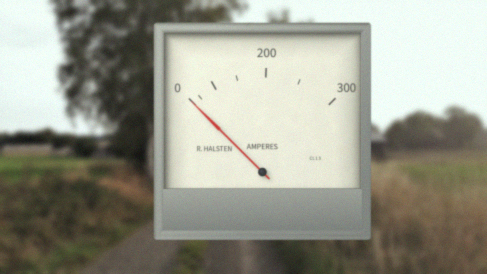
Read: value=0 unit=A
